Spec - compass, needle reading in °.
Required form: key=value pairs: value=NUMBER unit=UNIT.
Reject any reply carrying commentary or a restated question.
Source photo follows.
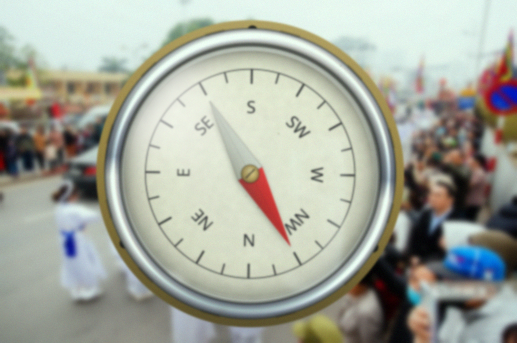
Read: value=330 unit=°
